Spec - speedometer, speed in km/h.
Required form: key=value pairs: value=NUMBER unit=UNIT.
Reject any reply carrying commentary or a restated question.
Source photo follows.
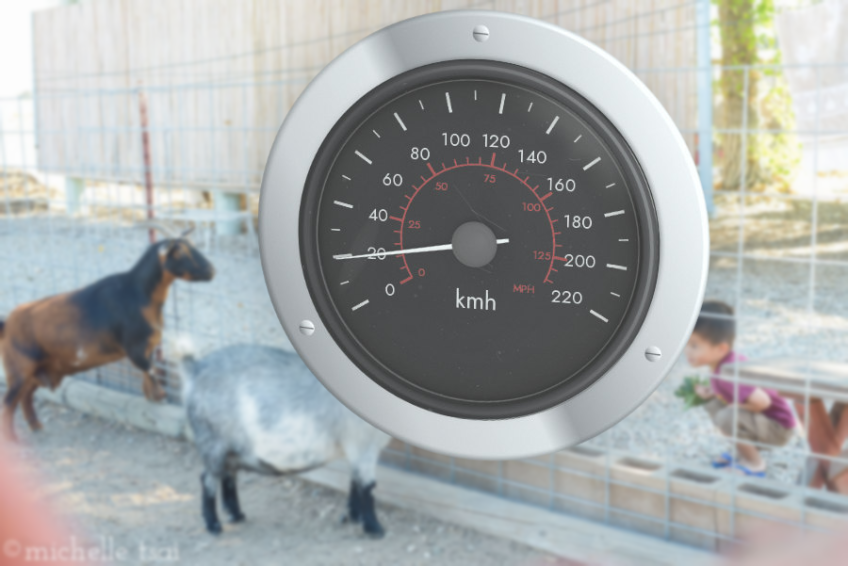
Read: value=20 unit=km/h
